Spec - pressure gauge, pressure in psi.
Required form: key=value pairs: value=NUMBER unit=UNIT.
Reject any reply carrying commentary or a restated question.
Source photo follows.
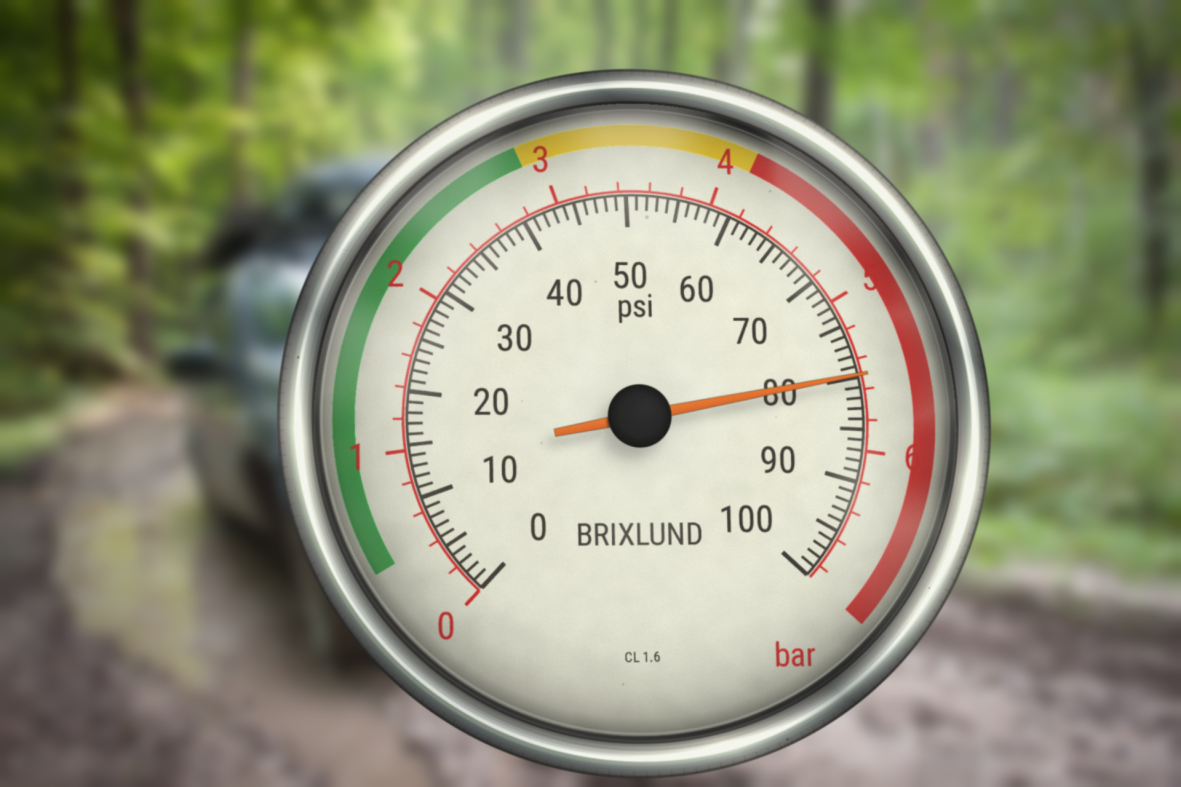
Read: value=80 unit=psi
